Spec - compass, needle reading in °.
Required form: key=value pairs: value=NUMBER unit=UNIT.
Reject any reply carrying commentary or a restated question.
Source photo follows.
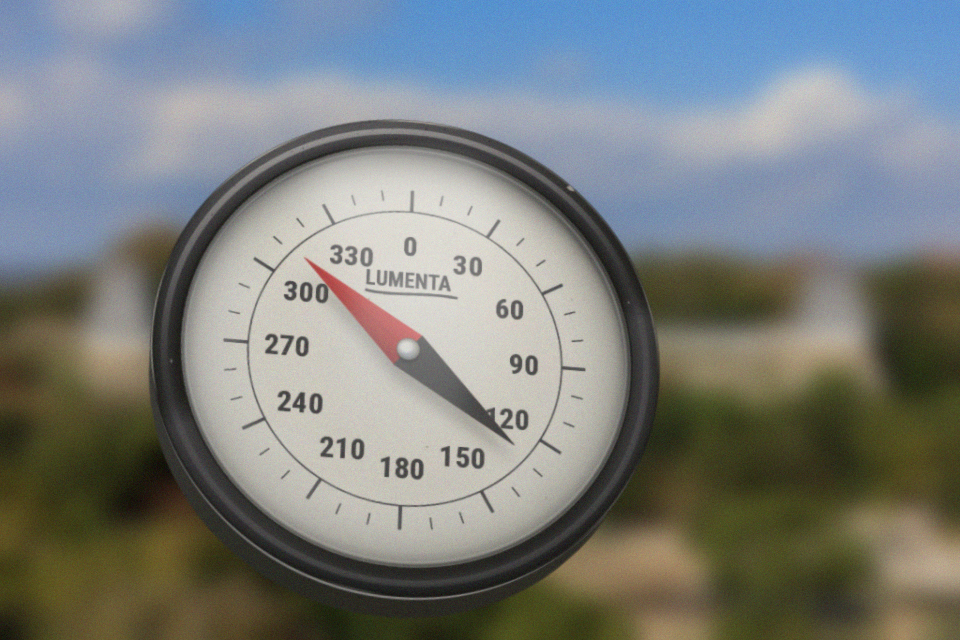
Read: value=310 unit=°
